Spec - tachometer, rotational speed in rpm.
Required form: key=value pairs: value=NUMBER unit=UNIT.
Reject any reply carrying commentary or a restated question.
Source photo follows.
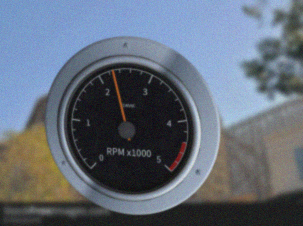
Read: value=2300 unit=rpm
